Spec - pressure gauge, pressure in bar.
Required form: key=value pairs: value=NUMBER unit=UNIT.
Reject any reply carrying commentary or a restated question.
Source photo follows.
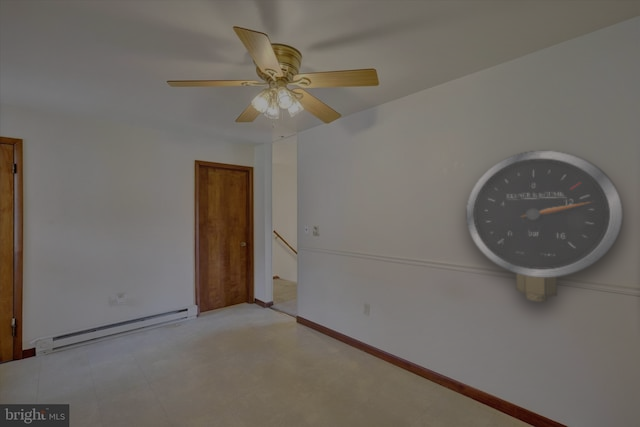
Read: value=12.5 unit=bar
